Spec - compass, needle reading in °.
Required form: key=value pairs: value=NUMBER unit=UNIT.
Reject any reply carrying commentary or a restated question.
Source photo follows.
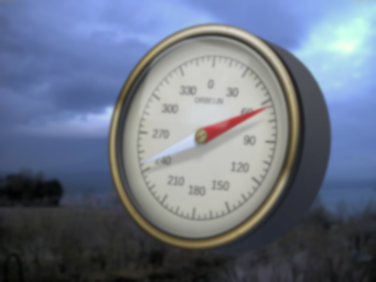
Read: value=65 unit=°
